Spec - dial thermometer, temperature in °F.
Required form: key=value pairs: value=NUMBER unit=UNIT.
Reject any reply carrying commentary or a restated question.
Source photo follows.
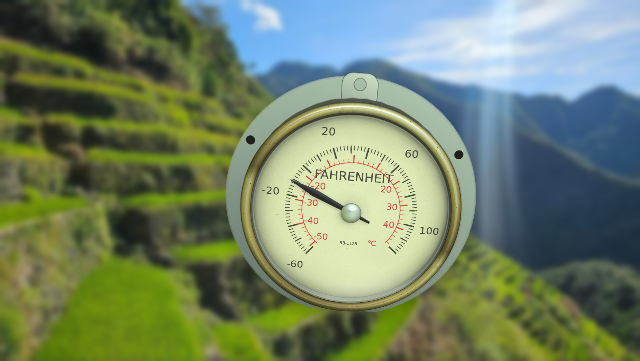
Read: value=-10 unit=°F
